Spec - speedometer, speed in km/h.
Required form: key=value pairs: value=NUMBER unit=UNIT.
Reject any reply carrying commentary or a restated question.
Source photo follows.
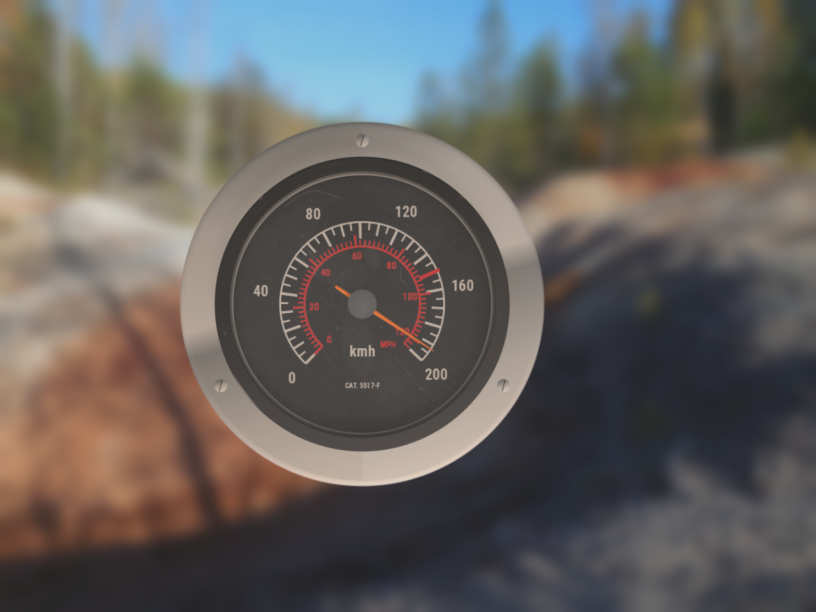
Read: value=192.5 unit=km/h
